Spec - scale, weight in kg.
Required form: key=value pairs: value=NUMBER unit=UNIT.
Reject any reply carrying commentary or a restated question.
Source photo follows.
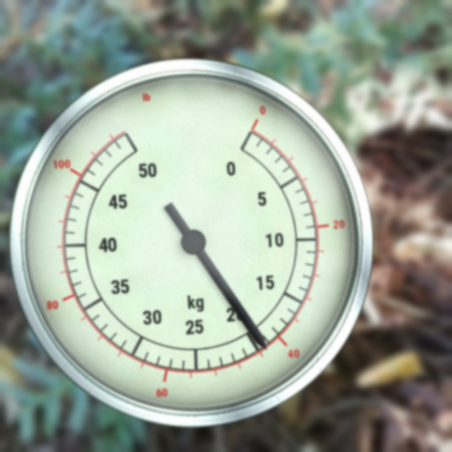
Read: value=19.5 unit=kg
